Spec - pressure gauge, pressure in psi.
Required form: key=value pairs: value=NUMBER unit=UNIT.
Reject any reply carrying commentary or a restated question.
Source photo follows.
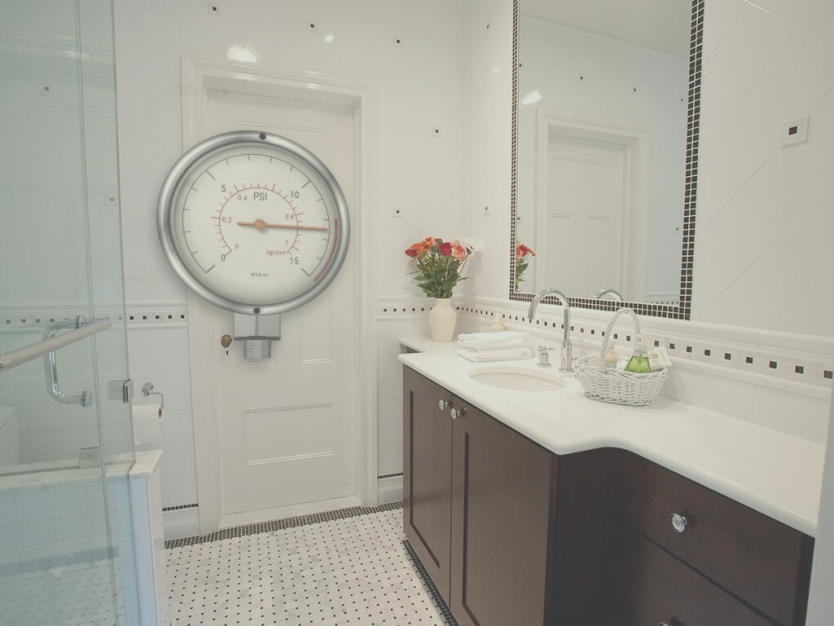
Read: value=12.5 unit=psi
